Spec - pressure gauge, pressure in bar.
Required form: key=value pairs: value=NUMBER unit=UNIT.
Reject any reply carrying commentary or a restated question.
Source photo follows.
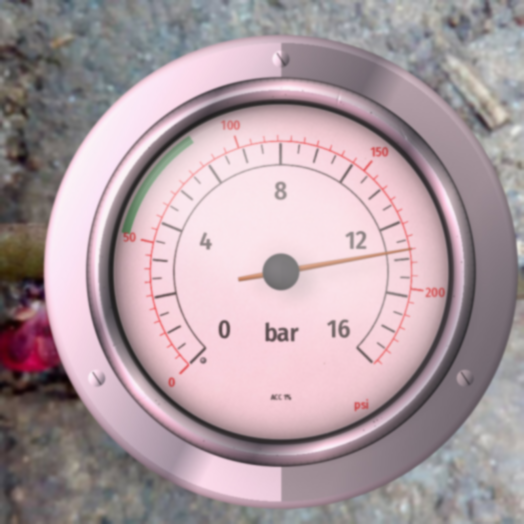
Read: value=12.75 unit=bar
